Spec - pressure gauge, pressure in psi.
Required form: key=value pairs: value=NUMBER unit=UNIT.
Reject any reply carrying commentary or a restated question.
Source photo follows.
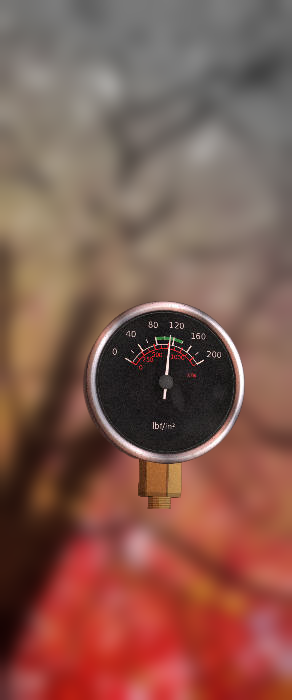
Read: value=110 unit=psi
